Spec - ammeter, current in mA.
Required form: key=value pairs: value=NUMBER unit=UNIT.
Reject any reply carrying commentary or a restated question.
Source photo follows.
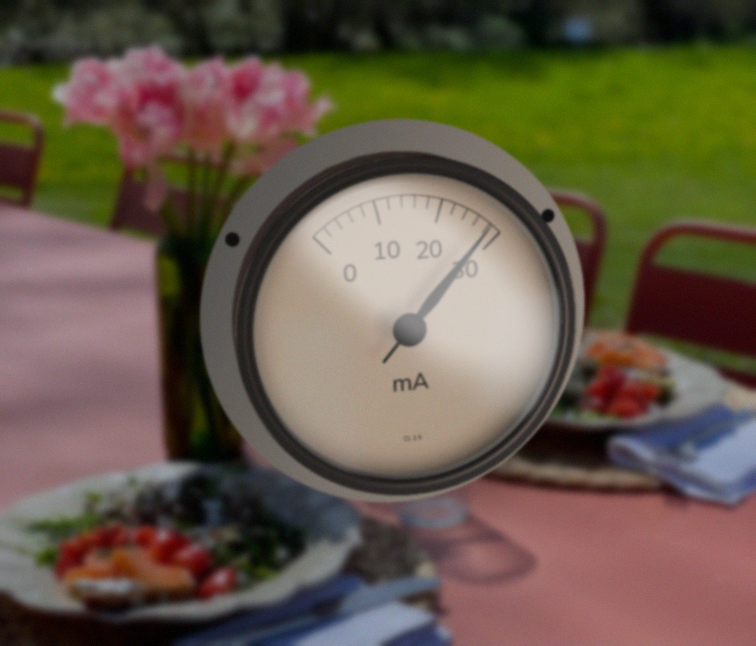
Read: value=28 unit=mA
